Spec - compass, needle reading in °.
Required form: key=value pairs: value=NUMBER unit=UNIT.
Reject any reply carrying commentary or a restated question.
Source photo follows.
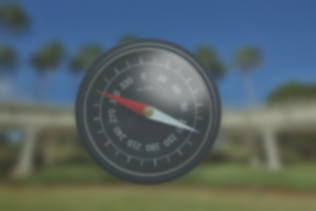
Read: value=300 unit=°
